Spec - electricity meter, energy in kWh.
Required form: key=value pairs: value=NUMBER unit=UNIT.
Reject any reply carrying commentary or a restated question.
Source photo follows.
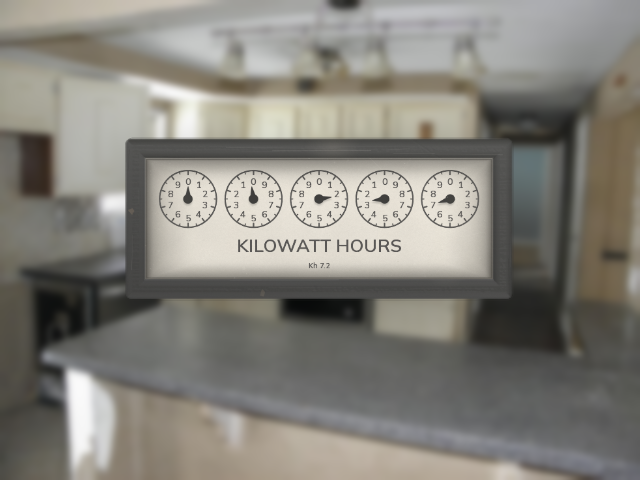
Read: value=227 unit=kWh
